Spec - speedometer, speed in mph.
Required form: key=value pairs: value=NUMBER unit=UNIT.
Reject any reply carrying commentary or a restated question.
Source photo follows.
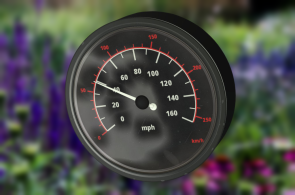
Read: value=40 unit=mph
